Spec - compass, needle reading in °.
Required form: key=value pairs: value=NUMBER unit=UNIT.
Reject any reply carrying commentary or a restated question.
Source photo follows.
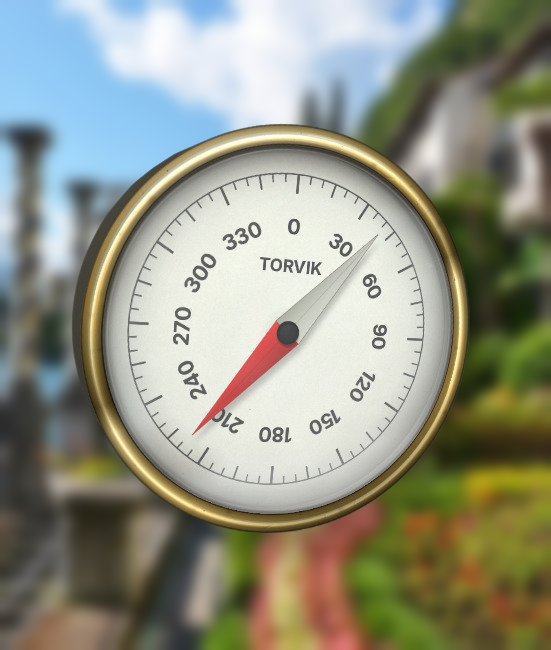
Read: value=220 unit=°
